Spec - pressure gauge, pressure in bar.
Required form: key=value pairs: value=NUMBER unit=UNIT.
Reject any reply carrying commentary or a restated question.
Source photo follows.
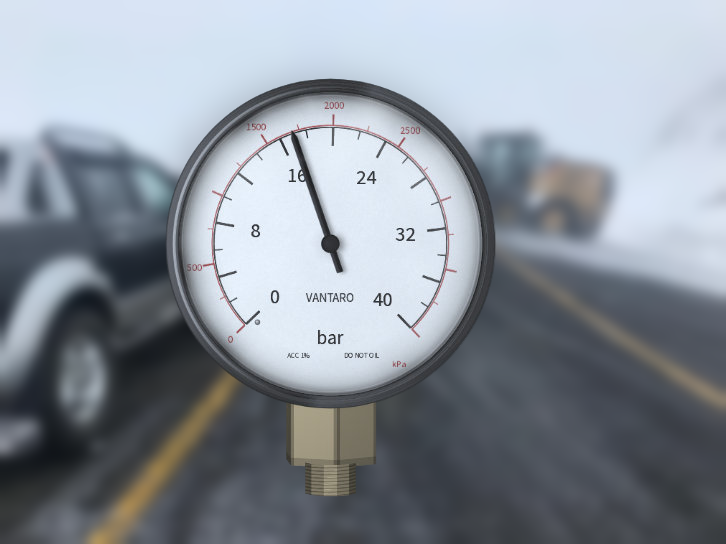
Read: value=17 unit=bar
